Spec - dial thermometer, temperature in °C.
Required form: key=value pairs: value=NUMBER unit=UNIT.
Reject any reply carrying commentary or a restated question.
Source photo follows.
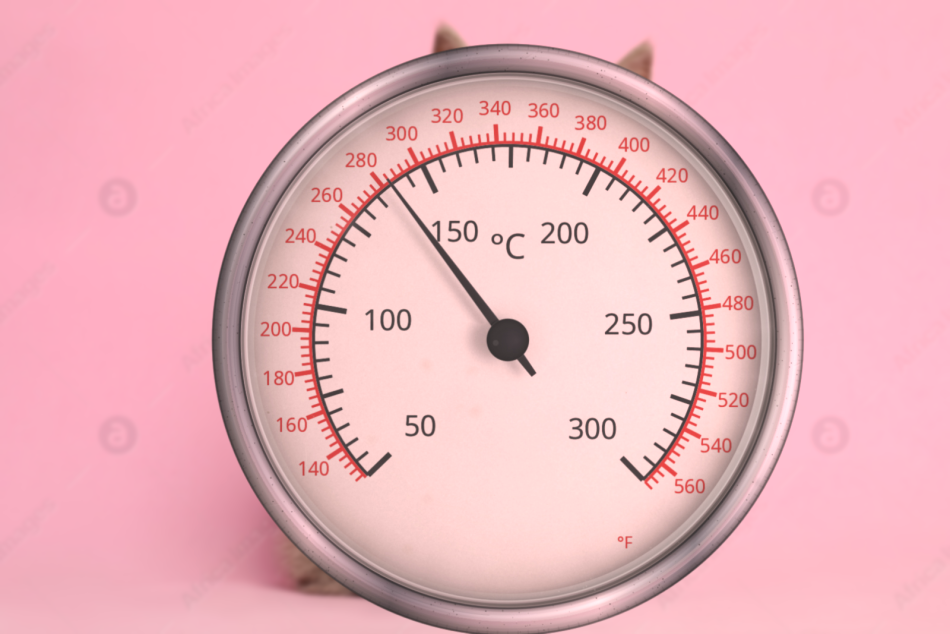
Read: value=140 unit=°C
